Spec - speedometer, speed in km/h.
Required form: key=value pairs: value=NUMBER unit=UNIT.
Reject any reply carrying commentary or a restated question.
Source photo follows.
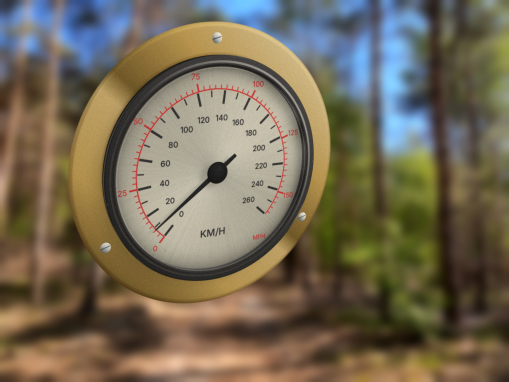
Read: value=10 unit=km/h
